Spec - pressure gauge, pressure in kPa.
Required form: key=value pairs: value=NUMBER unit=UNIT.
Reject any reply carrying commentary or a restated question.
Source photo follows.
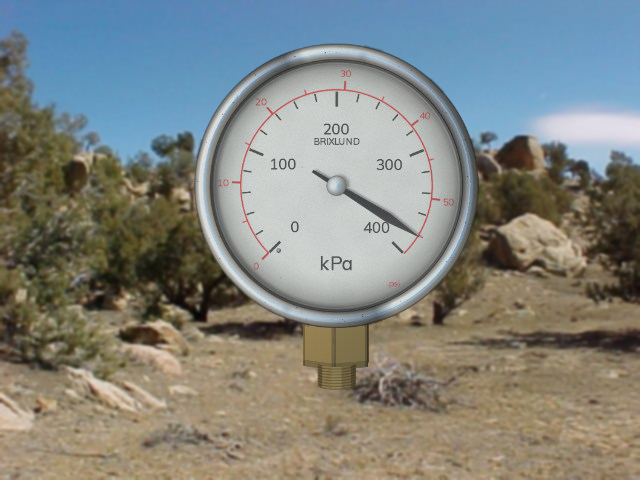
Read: value=380 unit=kPa
